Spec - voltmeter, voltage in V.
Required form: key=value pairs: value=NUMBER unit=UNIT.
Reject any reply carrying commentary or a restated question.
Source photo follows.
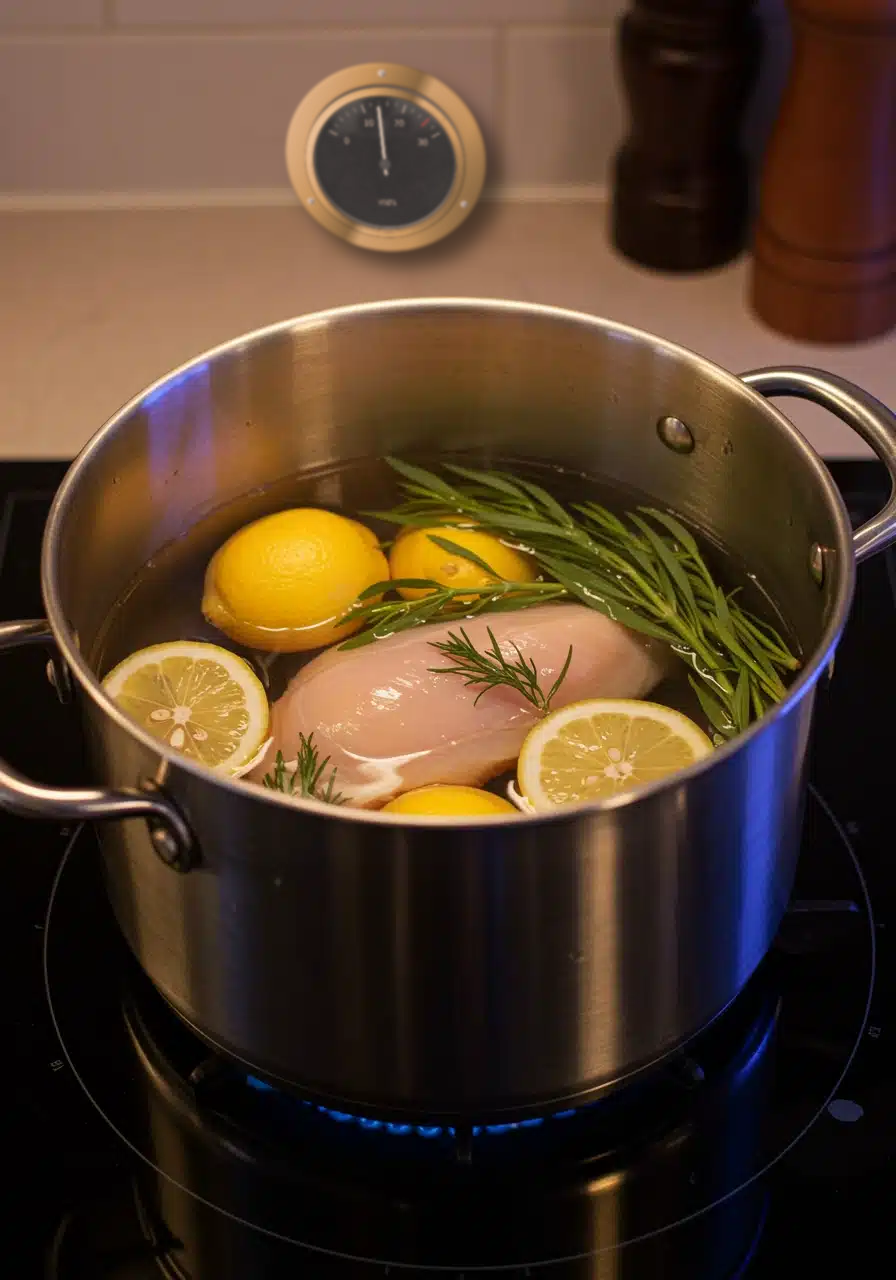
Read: value=14 unit=V
